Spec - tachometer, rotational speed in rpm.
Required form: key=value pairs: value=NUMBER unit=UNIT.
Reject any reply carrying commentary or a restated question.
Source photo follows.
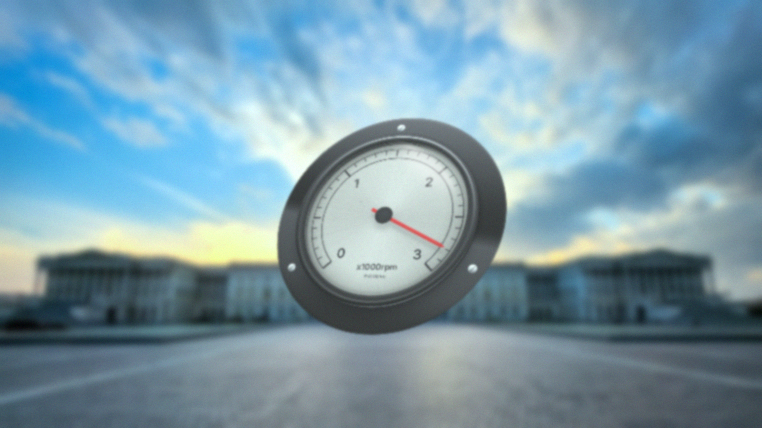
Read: value=2800 unit=rpm
